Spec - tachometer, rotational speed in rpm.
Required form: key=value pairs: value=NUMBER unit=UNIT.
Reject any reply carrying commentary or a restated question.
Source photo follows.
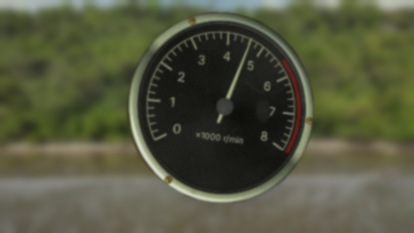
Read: value=4600 unit=rpm
